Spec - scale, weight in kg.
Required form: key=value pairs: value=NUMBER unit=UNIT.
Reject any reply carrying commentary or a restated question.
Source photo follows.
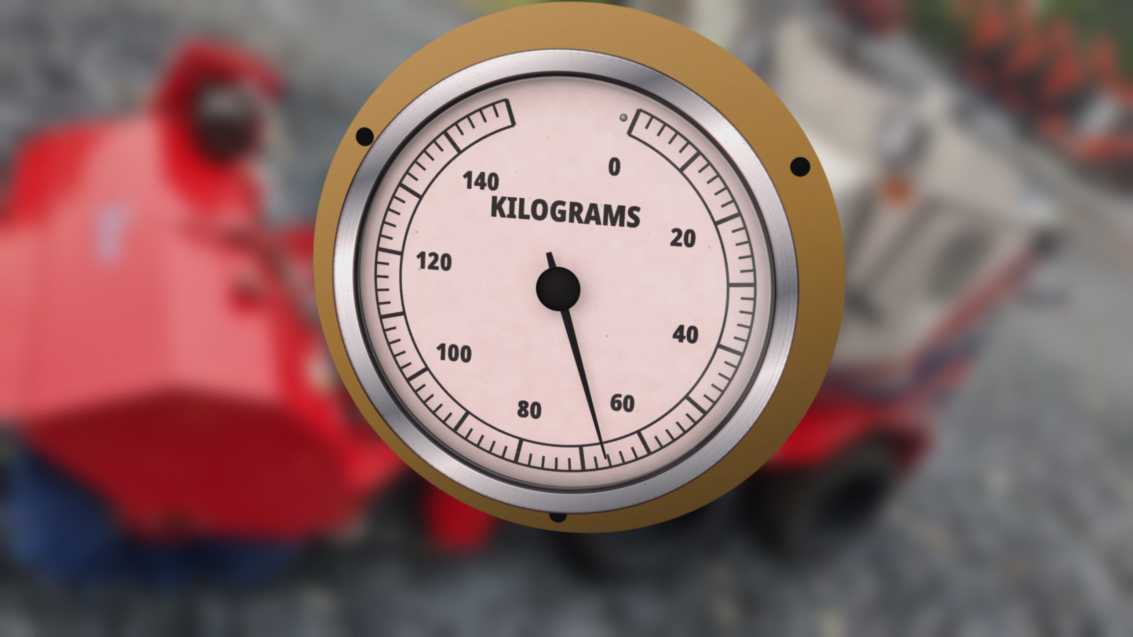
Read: value=66 unit=kg
